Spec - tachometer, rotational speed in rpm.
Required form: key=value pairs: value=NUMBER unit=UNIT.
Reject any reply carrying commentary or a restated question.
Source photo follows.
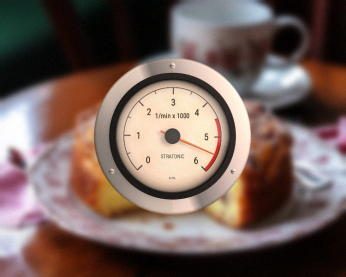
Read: value=5500 unit=rpm
